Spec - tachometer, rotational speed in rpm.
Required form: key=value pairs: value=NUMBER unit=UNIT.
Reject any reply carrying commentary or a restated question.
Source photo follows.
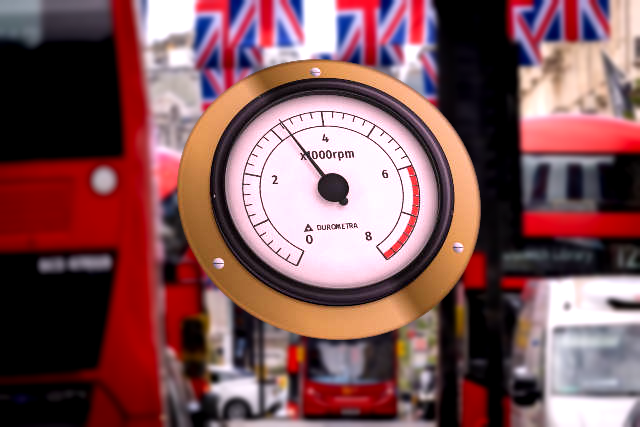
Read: value=3200 unit=rpm
